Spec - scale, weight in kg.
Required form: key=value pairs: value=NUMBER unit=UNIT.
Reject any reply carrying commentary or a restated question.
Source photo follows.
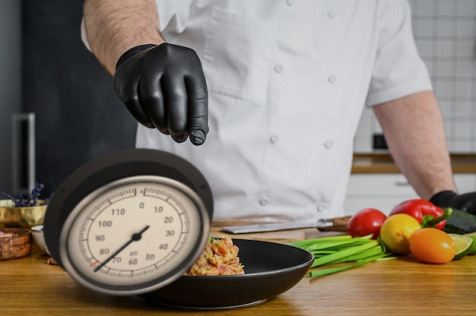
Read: value=75 unit=kg
